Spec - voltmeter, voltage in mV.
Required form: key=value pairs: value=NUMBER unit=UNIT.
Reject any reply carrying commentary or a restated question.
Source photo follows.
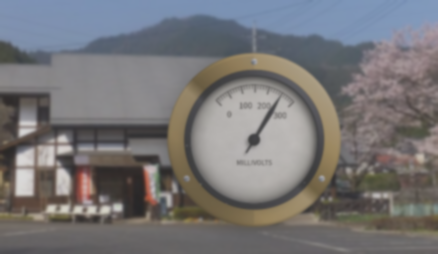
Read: value=250 unit=mV
